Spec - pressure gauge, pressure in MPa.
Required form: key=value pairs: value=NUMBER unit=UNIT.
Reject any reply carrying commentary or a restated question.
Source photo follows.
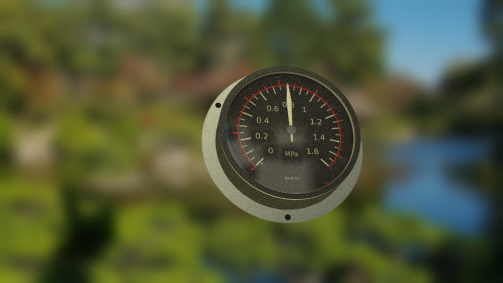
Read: value=0.8 unit=MPa
